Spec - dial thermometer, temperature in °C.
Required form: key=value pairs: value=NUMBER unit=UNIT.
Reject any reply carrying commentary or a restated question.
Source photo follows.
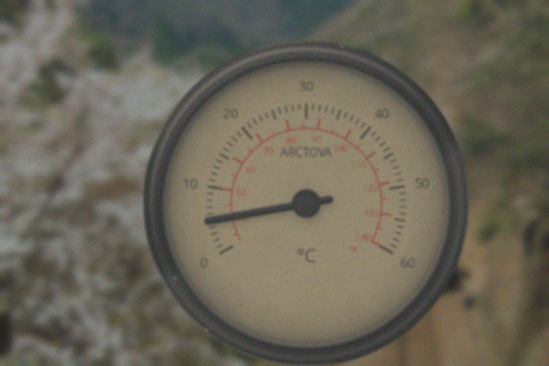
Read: value=5 unit=°C
